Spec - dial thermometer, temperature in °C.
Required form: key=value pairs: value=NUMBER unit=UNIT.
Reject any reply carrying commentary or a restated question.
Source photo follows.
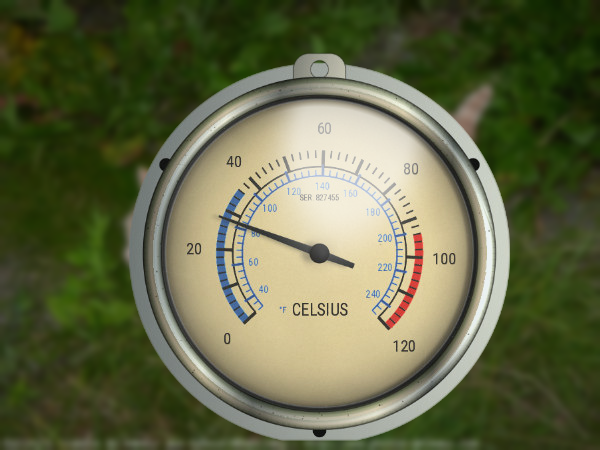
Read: value=28 unit=°C
